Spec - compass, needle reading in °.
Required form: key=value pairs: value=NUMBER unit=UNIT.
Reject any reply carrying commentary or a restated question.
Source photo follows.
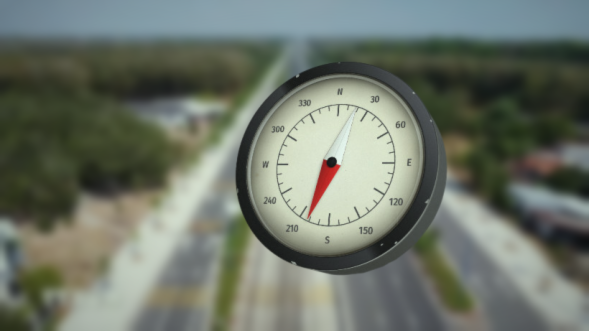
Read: value=200 unit=°
